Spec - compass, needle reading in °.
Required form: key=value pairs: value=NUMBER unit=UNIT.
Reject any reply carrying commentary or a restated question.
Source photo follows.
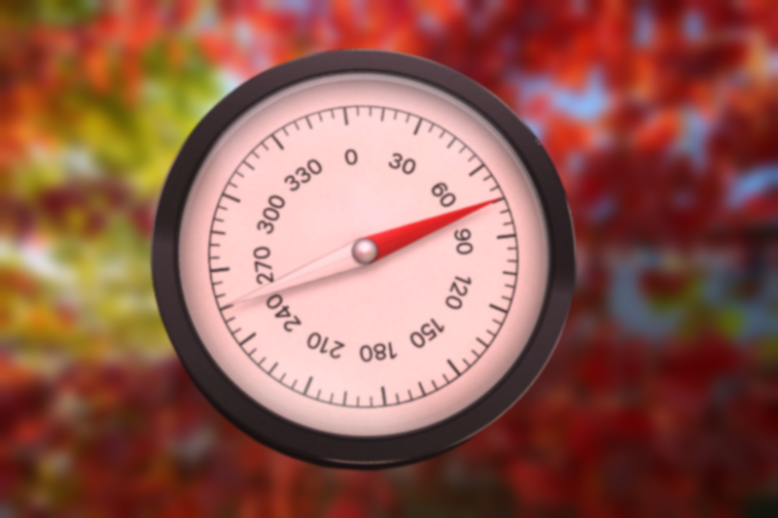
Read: value=75 unit=°
